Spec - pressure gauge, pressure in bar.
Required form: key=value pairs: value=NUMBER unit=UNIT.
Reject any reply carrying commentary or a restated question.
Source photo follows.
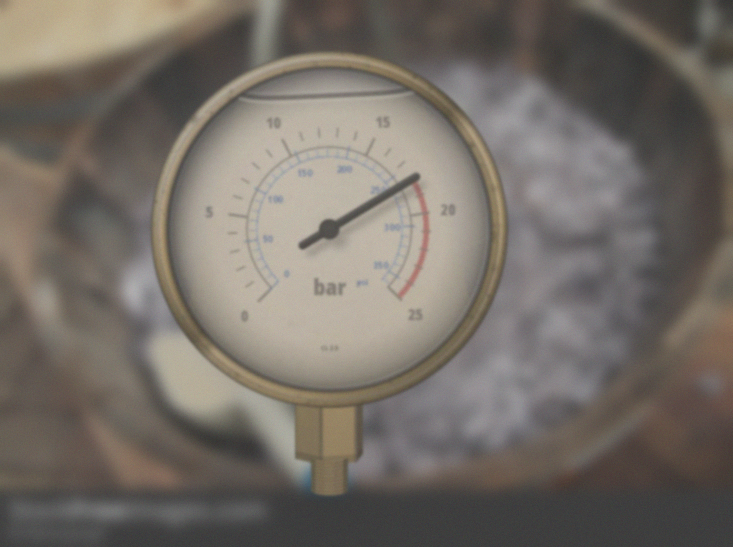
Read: value=18 unit=bar
